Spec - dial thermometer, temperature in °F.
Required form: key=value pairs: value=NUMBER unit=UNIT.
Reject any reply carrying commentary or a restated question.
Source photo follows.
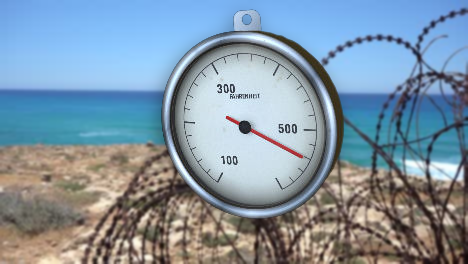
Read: value=540 unit=°F
